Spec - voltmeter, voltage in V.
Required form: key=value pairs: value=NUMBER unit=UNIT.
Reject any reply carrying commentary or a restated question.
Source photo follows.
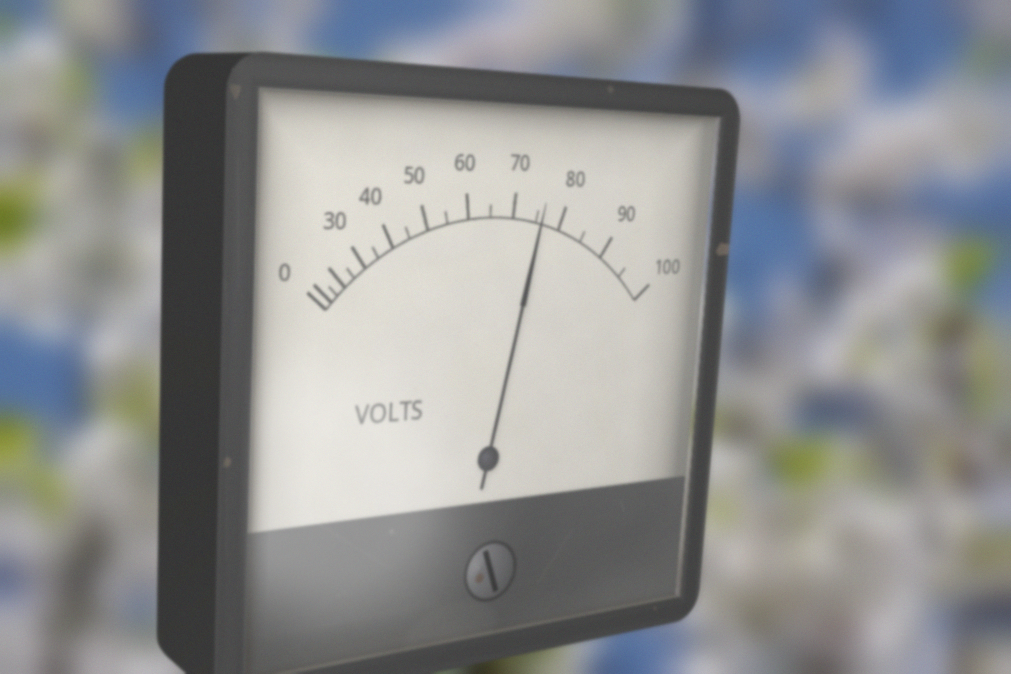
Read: value=75 unit=V
